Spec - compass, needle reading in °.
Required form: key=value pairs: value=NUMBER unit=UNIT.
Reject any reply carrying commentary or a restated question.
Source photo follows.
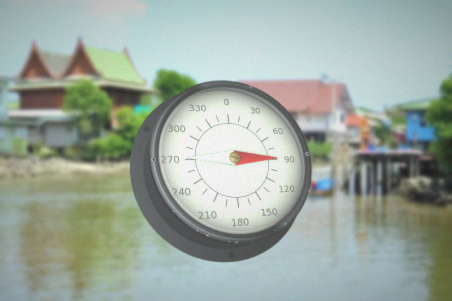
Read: value=90 unit=°
